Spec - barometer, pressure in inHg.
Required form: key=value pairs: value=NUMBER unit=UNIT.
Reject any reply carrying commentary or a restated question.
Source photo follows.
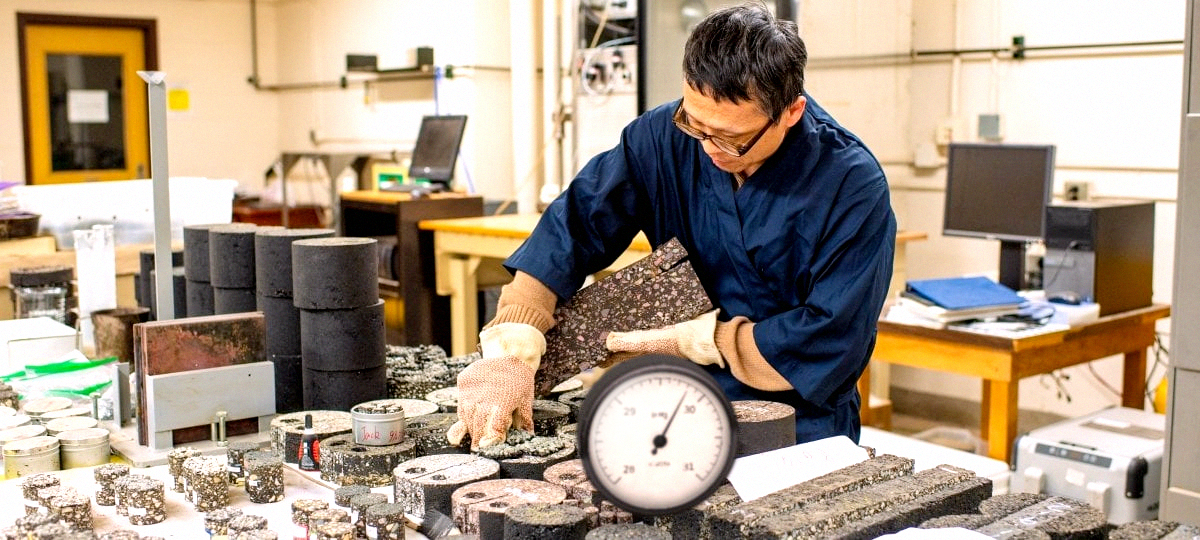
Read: value=29.8 unit=inHg
